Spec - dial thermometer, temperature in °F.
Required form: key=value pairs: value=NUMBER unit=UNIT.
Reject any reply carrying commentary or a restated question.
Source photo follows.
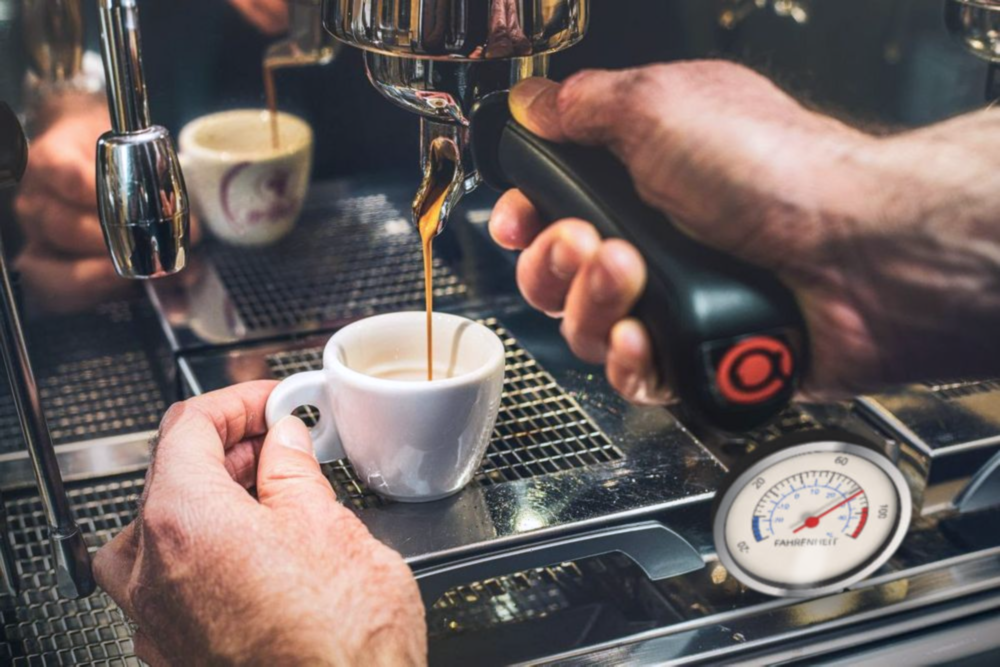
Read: value=80 unit=°F
